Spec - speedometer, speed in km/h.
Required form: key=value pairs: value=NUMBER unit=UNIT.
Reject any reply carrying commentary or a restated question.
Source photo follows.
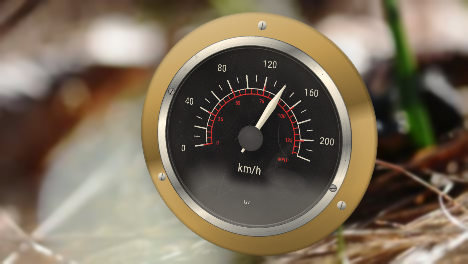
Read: value=140 unit=km/h
